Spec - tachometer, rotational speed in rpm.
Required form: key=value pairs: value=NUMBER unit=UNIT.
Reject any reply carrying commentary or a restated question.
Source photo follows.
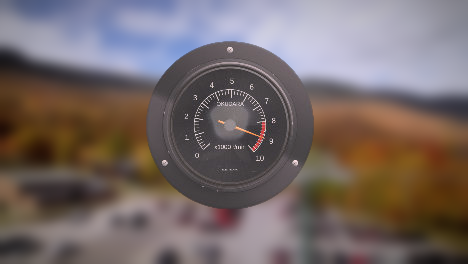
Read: value=9000 unit=rpm
